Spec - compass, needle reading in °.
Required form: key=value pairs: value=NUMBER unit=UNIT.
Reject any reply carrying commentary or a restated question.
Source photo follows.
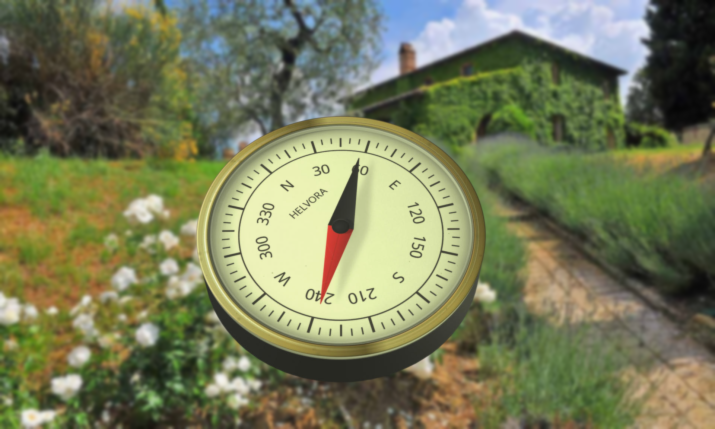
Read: value=237.5 unit=°
